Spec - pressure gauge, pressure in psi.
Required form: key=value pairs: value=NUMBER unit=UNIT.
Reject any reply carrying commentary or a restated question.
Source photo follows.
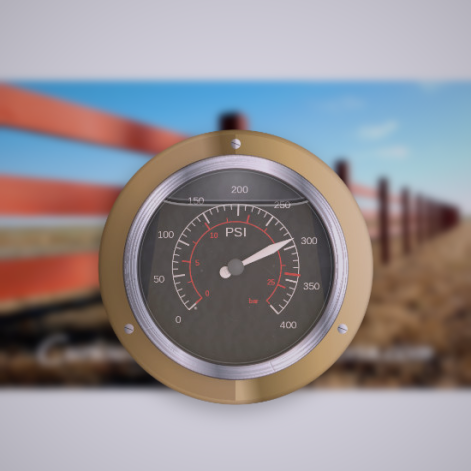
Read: value=290 unit=psi
